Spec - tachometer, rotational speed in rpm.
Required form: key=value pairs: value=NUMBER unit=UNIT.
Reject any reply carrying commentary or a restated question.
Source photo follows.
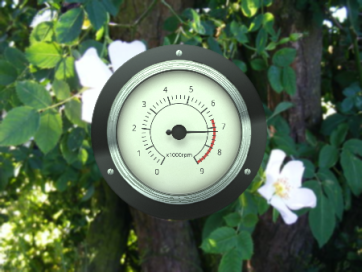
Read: value=7200 unit=rpm
